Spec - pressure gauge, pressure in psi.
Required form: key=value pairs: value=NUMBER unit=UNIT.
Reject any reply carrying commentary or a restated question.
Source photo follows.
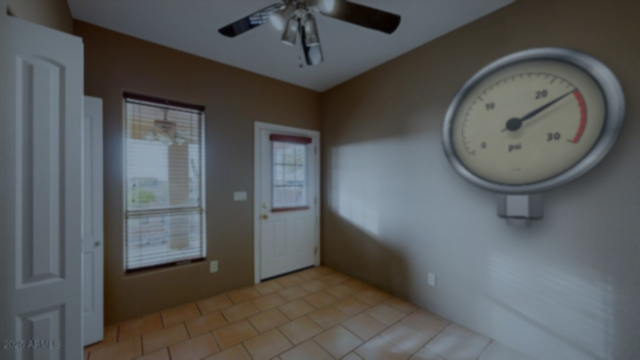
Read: value=23 unit=psi
